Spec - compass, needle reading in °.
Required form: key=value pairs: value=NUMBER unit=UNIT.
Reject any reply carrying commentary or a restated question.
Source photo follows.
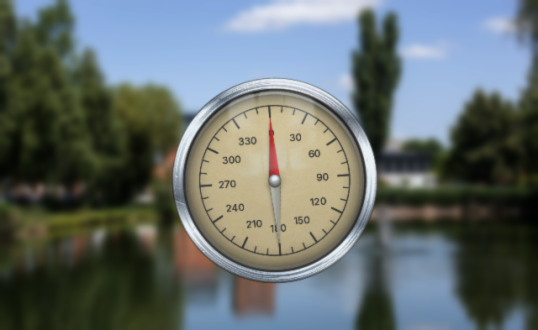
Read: value=0 unit=°
